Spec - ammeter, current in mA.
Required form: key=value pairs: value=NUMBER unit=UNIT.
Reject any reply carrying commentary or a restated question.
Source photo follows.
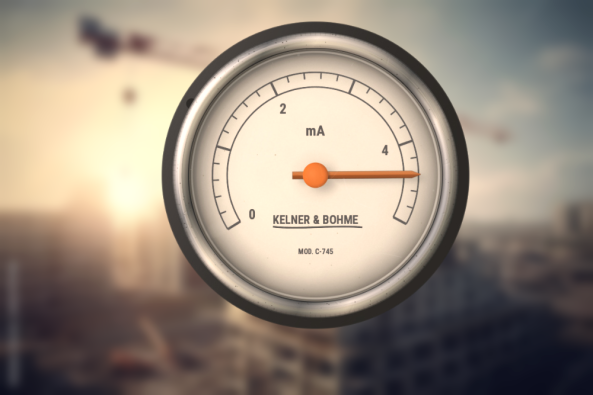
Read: value=4.4 unit=mA
